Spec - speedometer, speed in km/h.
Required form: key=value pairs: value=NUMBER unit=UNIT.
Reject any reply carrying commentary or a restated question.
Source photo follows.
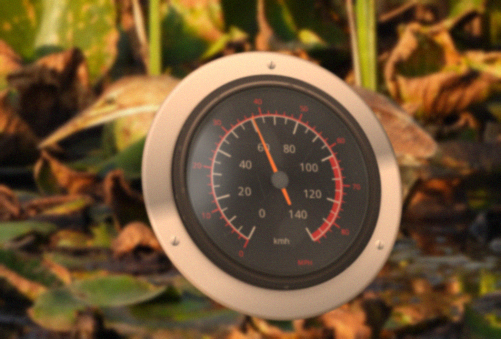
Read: value=60 unit=km/h
